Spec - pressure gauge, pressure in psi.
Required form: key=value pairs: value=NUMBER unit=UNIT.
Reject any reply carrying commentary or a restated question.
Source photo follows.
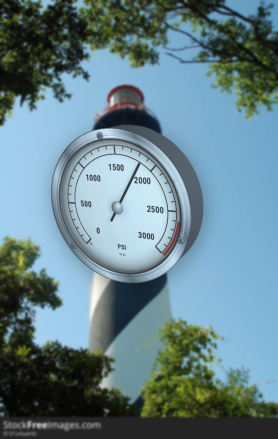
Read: value=1850 unit=psi
